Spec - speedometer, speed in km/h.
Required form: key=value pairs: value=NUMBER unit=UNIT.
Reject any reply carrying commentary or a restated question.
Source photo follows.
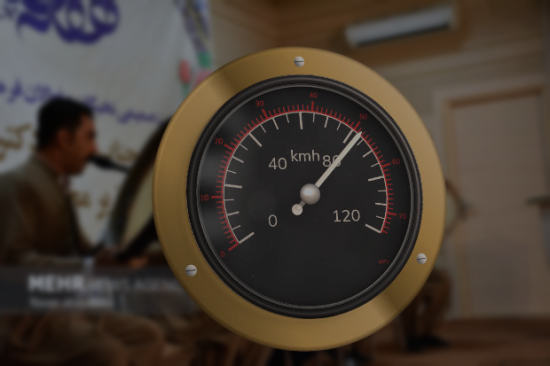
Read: value=82.5 unit=km/h
